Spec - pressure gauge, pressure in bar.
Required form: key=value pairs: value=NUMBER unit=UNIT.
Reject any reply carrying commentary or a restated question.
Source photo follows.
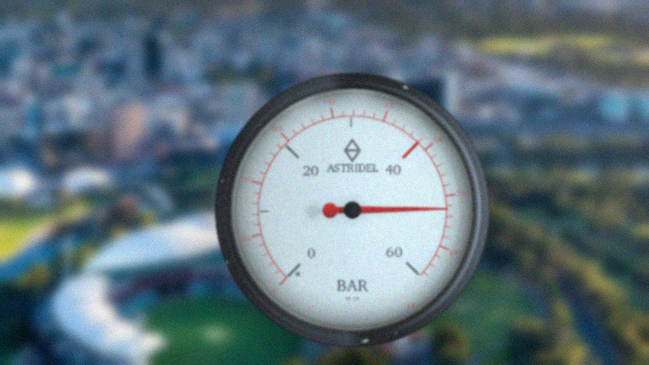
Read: value=50 unit=bar
